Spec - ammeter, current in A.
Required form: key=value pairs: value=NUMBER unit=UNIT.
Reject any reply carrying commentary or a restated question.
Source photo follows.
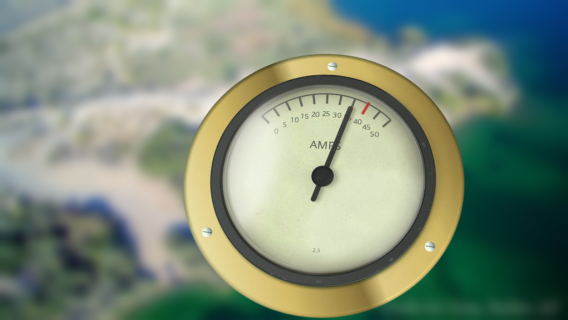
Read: value=35 unit=A
